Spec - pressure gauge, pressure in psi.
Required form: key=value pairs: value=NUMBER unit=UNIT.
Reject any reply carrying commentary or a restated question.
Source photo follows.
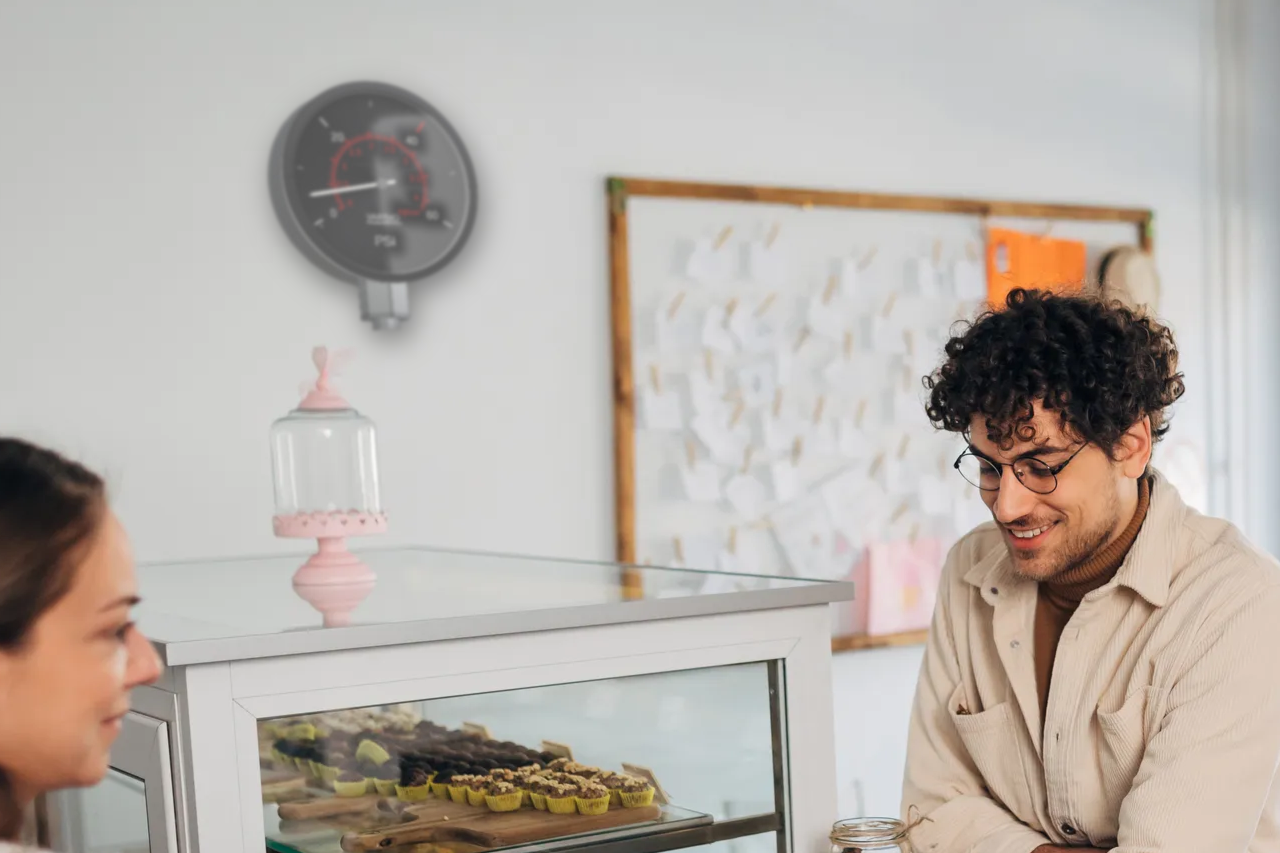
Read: value=5 unit=psi
